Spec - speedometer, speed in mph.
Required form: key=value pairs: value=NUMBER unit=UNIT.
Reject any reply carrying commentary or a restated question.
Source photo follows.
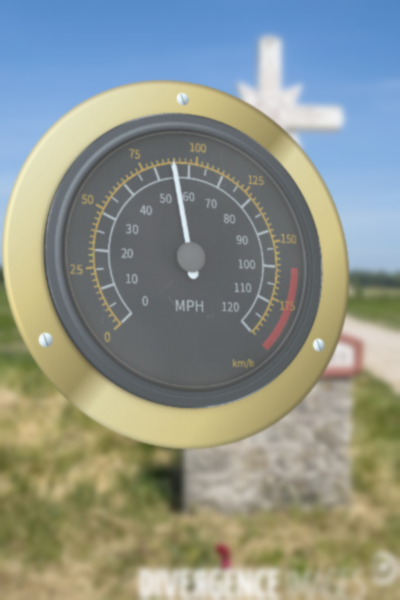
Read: value=55 unit=mph
